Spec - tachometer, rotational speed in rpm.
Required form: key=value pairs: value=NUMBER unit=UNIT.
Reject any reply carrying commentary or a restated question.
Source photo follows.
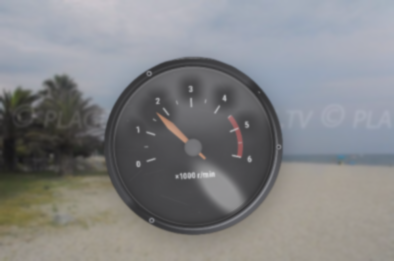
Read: value=1750 unit=rpm
